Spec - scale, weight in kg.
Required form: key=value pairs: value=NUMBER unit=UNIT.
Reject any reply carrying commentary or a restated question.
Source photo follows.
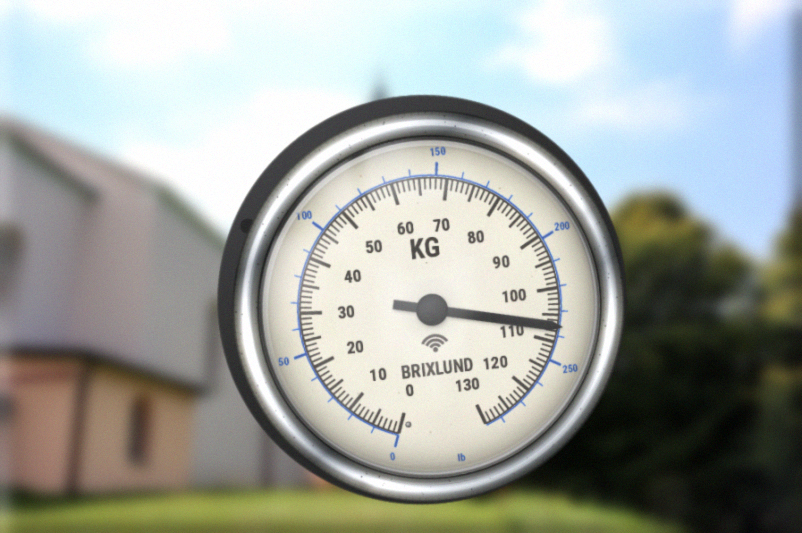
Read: value=107 unit=kg
